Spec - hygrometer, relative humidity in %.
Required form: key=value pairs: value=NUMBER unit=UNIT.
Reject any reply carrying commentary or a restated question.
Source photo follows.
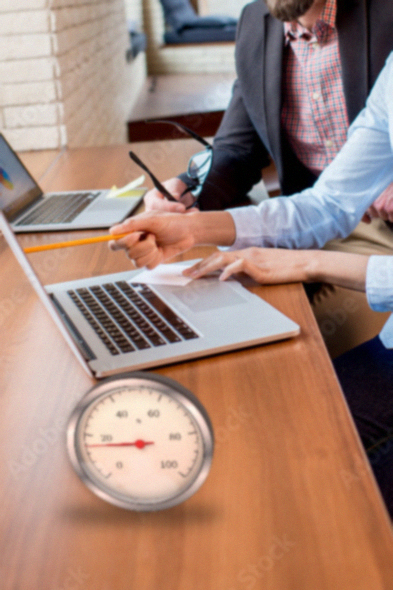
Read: value=16 unit=%
